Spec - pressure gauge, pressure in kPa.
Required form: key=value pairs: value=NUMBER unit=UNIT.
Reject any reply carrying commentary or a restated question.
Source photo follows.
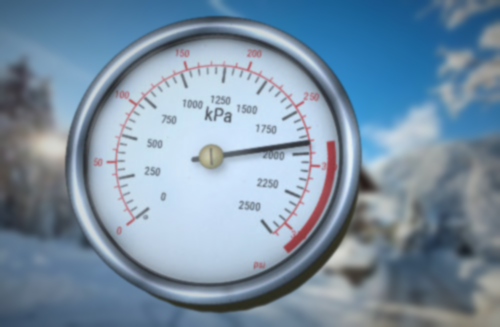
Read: value=1950 unit=kPa
